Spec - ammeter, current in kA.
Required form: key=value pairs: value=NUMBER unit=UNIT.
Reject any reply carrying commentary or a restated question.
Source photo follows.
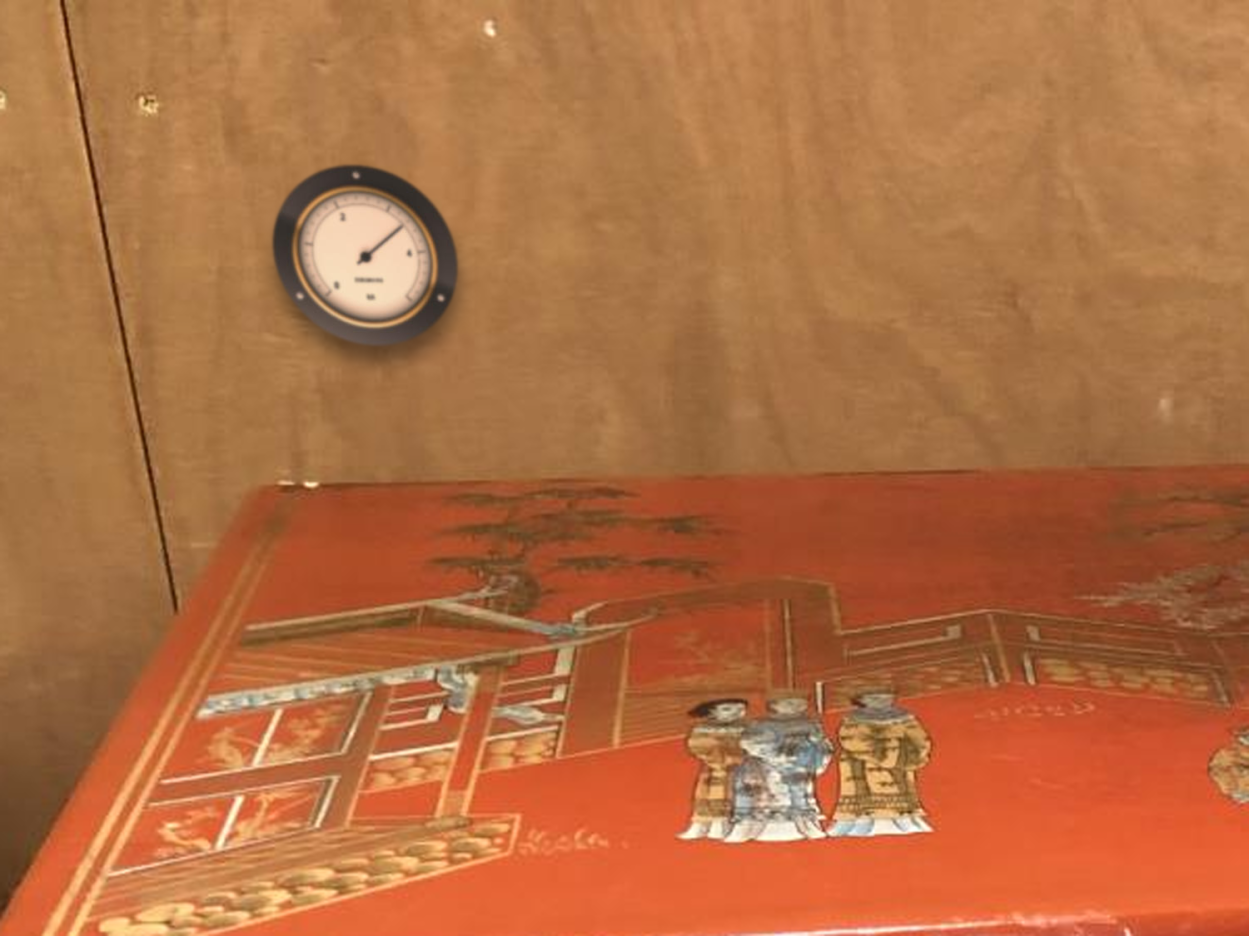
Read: value=3.4 unit=kA
